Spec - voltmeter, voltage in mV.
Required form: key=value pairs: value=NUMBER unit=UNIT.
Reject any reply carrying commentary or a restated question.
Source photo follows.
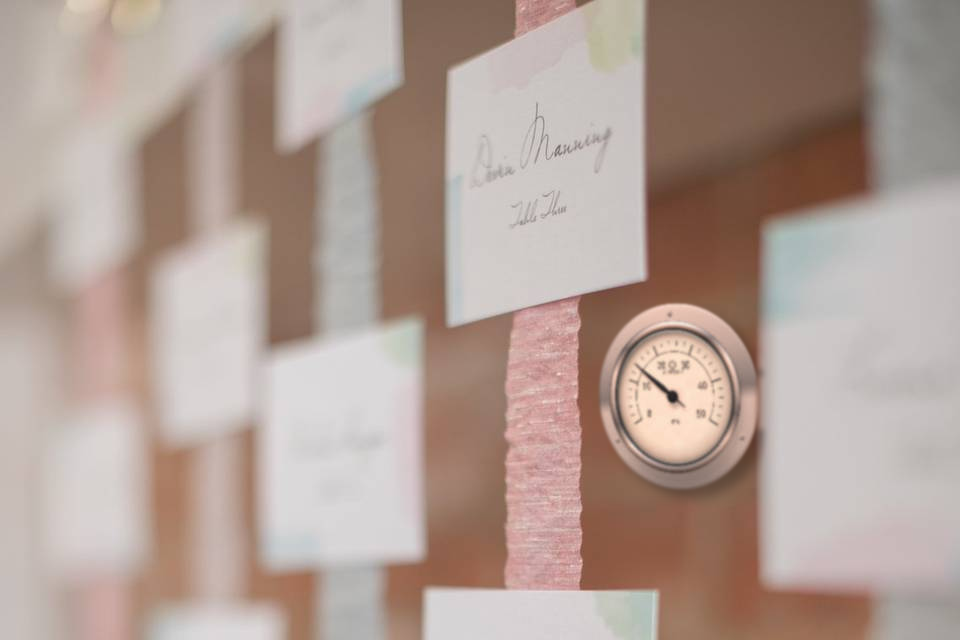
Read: value=14 unit=mV
